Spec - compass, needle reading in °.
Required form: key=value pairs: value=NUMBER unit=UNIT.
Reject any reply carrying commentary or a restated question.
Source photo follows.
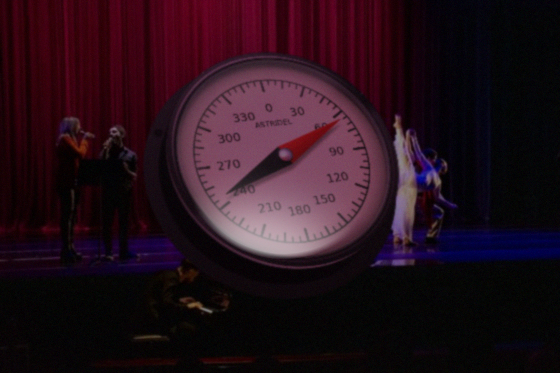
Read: value=65 unit=°
